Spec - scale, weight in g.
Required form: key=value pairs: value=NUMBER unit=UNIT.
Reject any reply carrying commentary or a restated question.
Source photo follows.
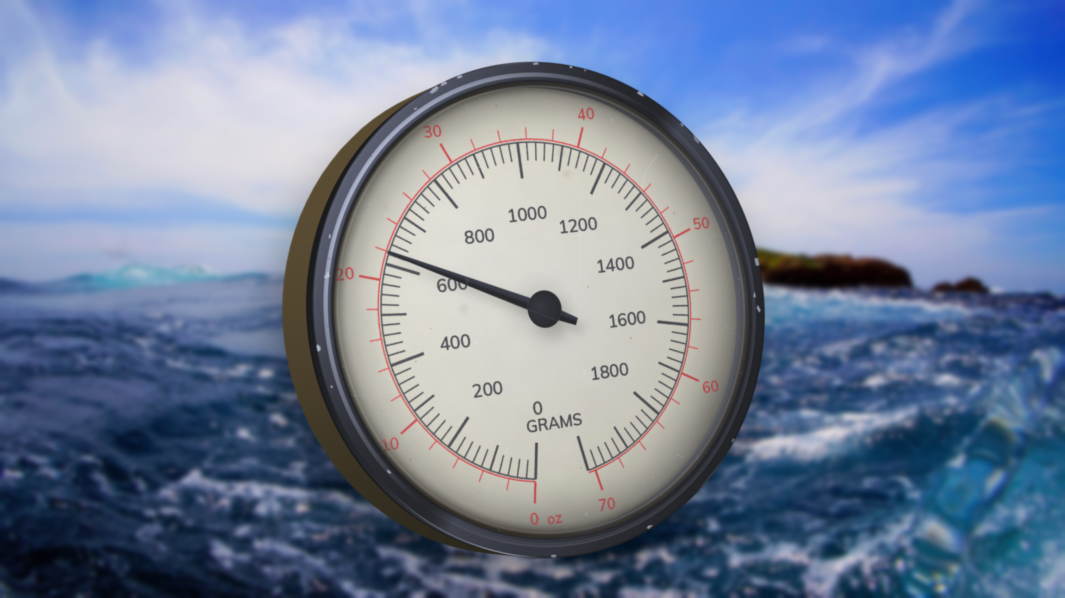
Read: value=620 unit=g
